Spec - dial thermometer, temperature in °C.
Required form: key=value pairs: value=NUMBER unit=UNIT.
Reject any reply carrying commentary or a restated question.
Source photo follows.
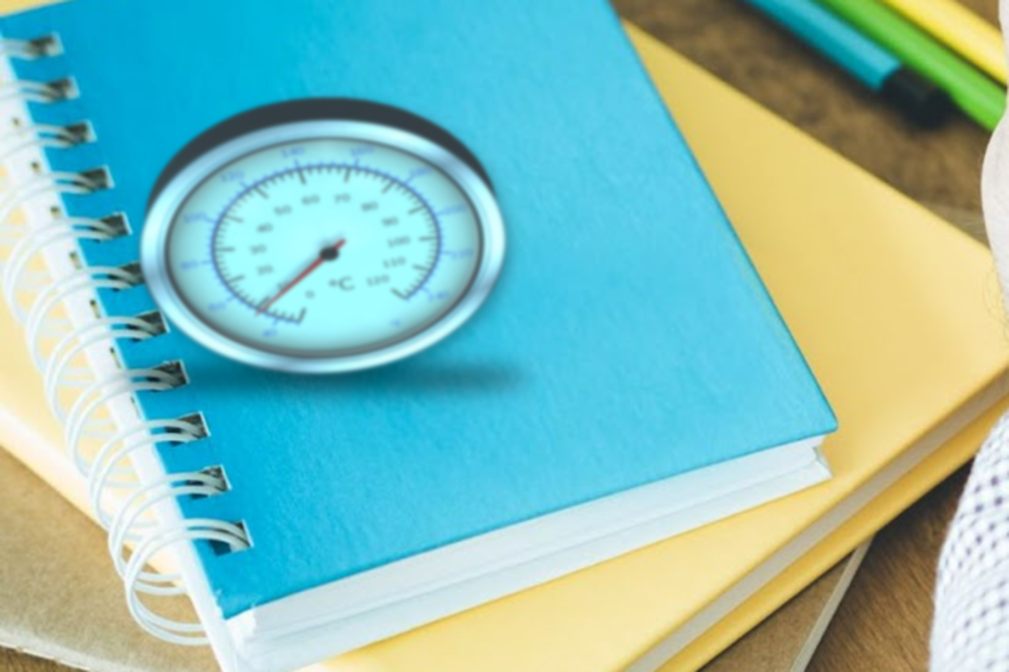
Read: value=10 unit=°C
